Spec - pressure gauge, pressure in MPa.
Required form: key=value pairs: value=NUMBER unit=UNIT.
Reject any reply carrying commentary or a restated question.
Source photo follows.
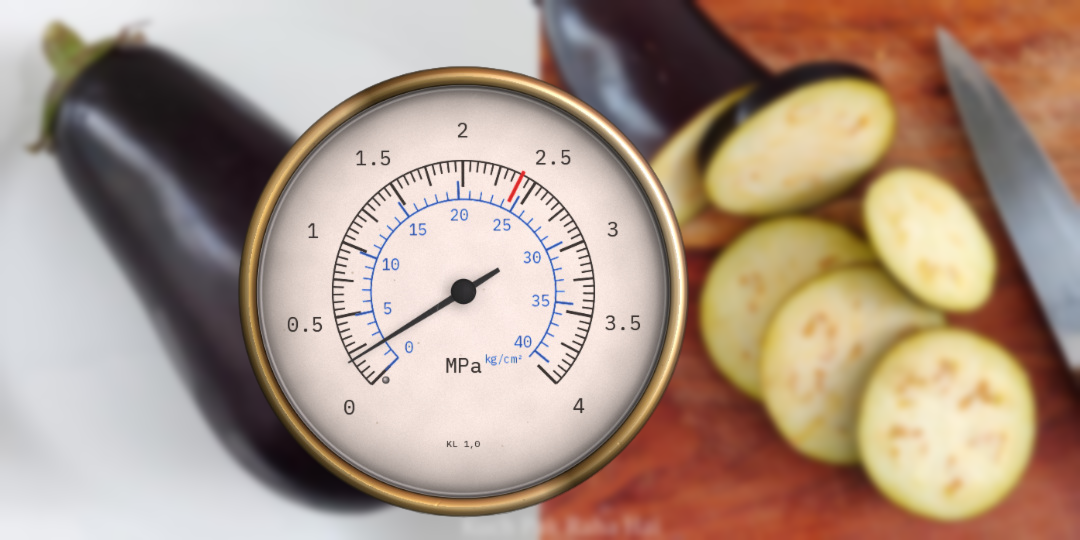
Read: value=0.2 unit=MPa
